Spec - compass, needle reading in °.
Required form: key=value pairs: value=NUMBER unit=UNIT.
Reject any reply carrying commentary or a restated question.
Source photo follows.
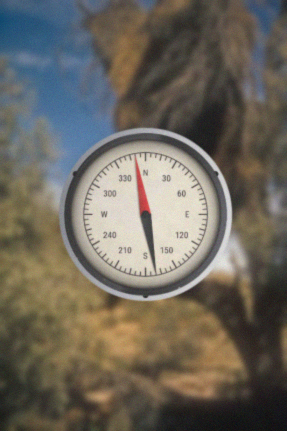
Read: value=350 unit=°
